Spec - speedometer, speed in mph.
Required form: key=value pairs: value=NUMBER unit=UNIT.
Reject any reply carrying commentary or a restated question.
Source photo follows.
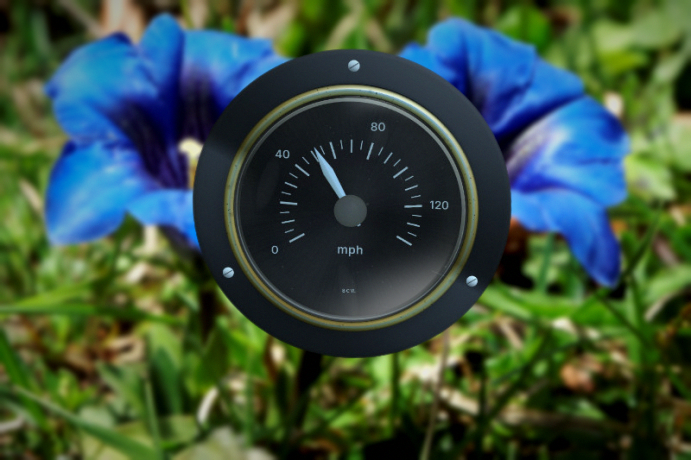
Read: value=52.5 unit=mph
